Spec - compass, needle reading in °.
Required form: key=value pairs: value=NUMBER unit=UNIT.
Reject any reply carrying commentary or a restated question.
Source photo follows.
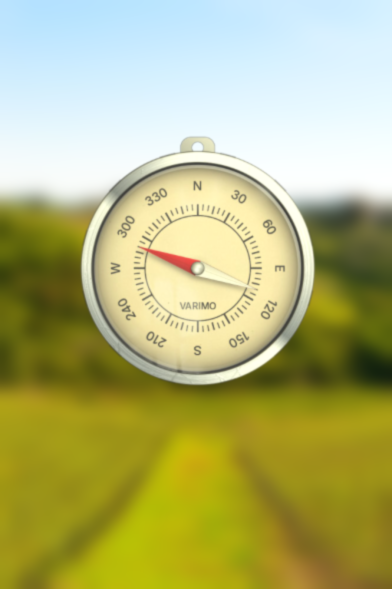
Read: value=290 unit=°
